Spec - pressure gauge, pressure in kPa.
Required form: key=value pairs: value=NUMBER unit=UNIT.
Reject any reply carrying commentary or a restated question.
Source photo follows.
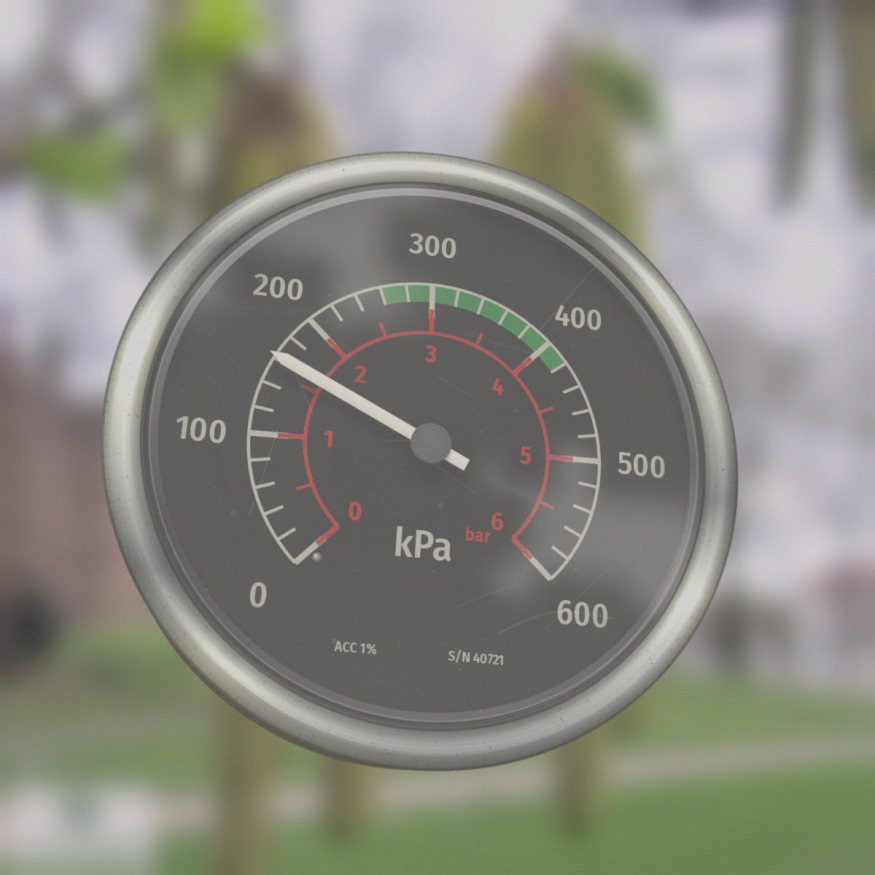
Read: value=160 unit=kPa
